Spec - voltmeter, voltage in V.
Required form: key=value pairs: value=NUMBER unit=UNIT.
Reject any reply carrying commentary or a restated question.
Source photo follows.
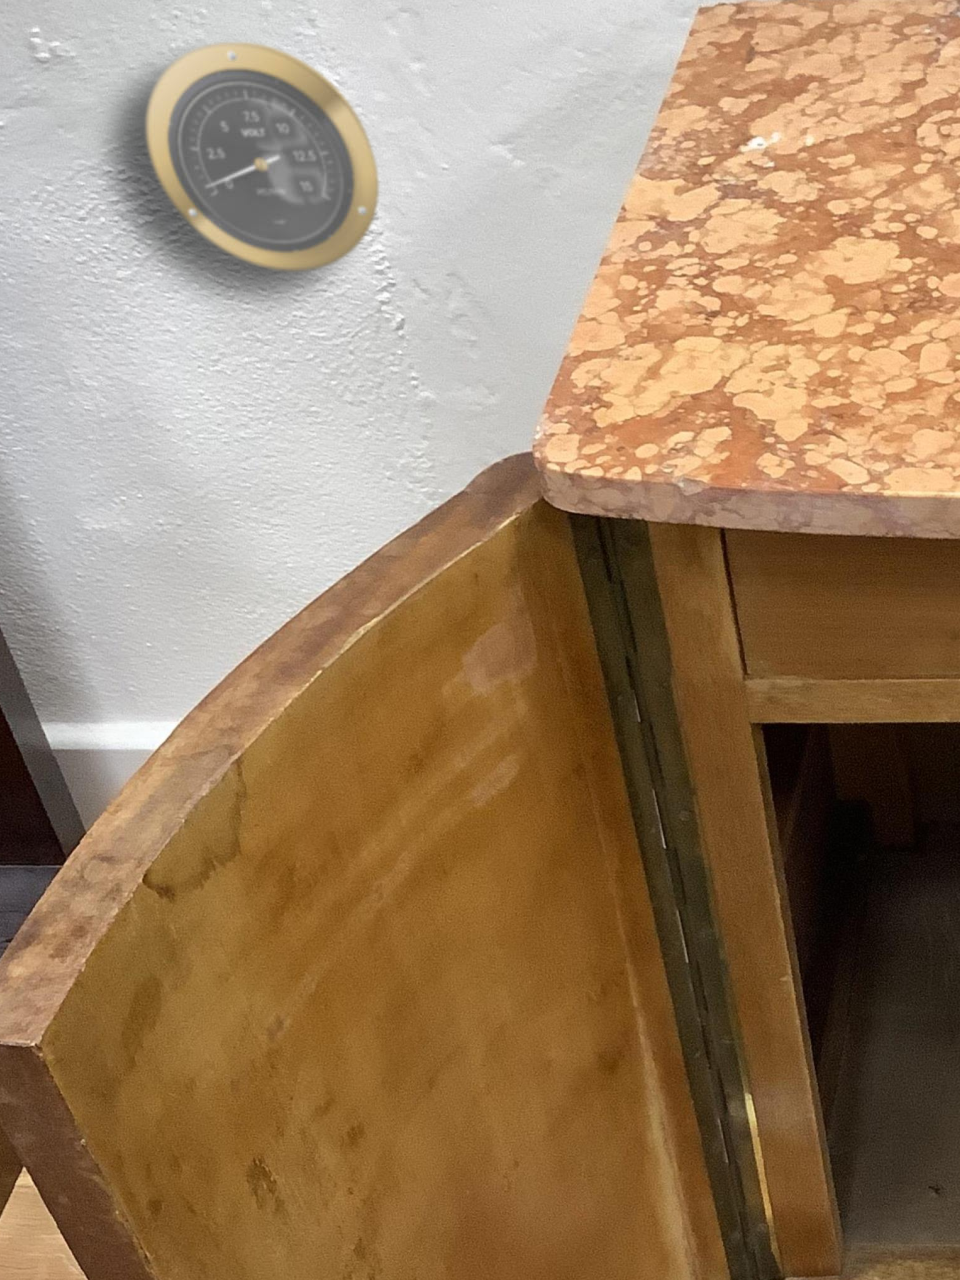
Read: value=0.5 unit=V
